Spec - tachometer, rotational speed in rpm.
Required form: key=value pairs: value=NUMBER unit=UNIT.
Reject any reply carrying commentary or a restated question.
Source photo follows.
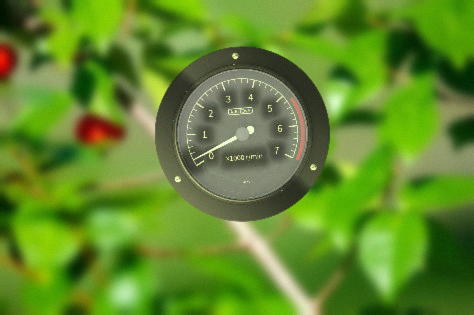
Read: value=200 unit=rpm
